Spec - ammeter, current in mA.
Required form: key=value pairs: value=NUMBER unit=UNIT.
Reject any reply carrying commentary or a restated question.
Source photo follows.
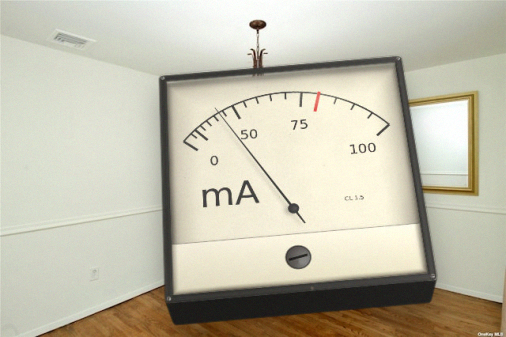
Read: value=42.5 unit=mA
